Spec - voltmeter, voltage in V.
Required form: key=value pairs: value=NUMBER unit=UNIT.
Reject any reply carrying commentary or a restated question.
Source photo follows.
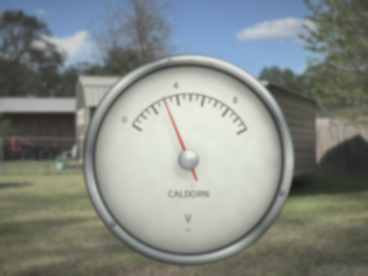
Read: value=3 unit=V
